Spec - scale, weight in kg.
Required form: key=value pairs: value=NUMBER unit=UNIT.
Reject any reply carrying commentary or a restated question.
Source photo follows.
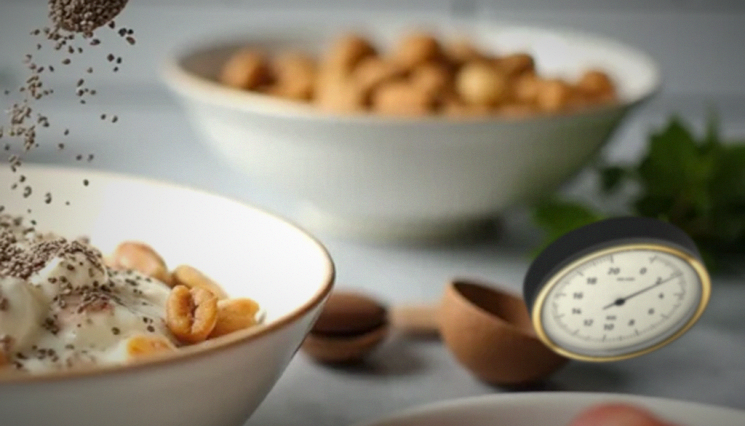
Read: value=2 unit=kg
